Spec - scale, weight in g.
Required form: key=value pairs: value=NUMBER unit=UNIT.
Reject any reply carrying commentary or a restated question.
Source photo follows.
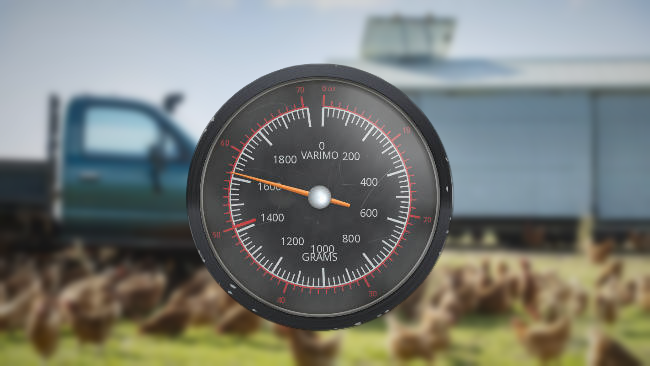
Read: value=1620 unit=g
